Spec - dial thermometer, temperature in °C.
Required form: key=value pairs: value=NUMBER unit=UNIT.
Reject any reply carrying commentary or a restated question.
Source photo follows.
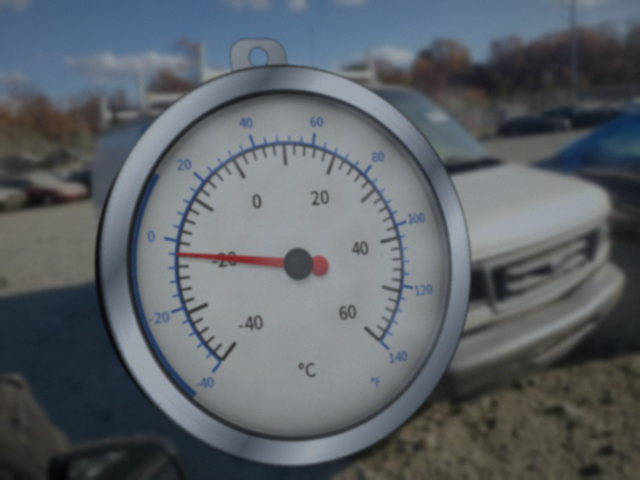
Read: value=-20 unit=°C
